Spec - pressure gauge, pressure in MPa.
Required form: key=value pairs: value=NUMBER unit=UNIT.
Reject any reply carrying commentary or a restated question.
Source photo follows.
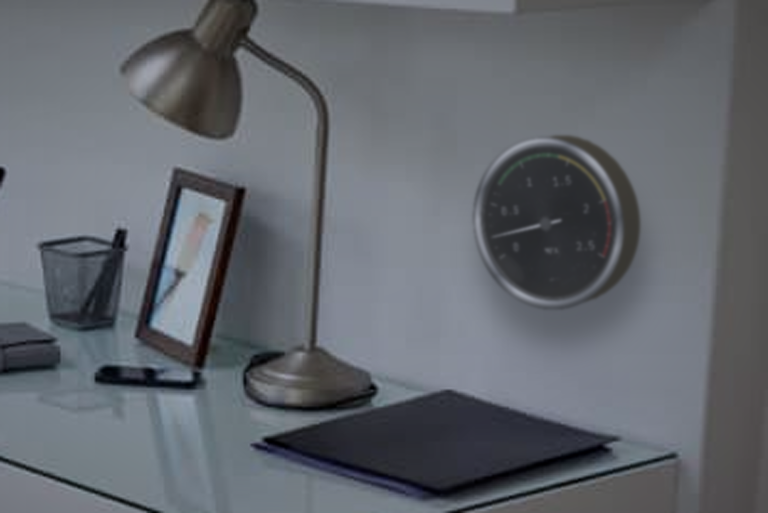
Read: value=0.2 unit=MPa
